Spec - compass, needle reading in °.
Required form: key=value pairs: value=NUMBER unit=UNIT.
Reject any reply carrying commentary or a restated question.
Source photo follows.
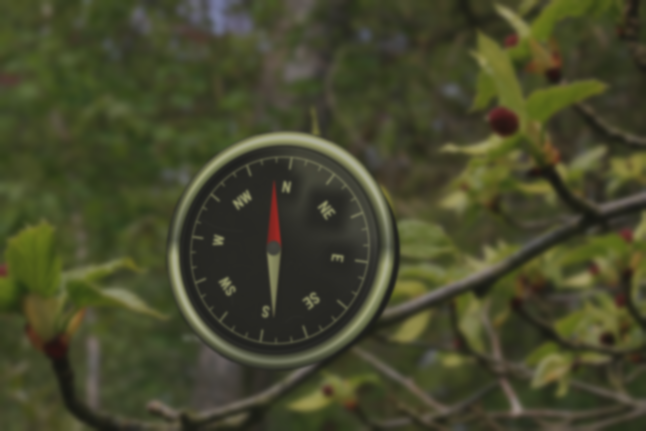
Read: value=350 unit=°
